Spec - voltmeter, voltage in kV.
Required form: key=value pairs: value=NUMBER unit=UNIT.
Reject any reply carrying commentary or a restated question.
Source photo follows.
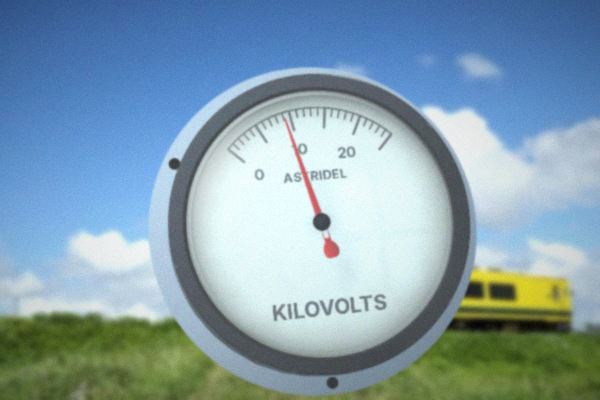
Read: value=9 unit=kV
